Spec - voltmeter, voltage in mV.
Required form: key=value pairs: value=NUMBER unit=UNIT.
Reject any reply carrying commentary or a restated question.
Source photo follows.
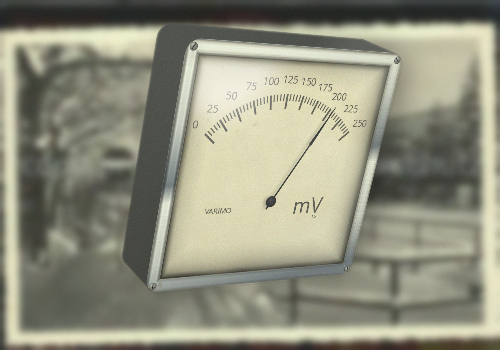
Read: value=200 unit=mV
